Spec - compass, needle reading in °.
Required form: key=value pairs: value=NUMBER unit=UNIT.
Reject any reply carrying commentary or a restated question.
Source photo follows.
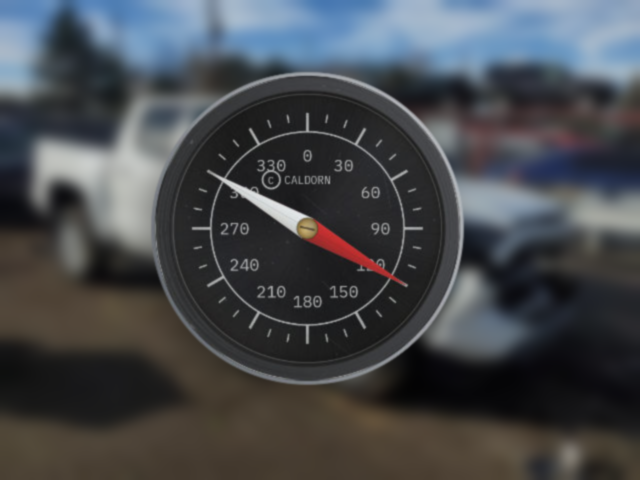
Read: value=120 unit=°
